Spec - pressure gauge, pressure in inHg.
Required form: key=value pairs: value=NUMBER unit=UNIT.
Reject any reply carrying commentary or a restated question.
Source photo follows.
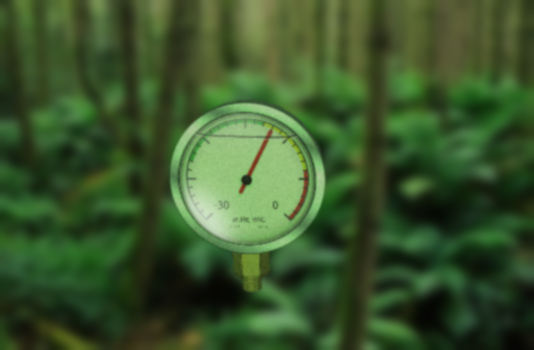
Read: value=-12 unit=inHg
